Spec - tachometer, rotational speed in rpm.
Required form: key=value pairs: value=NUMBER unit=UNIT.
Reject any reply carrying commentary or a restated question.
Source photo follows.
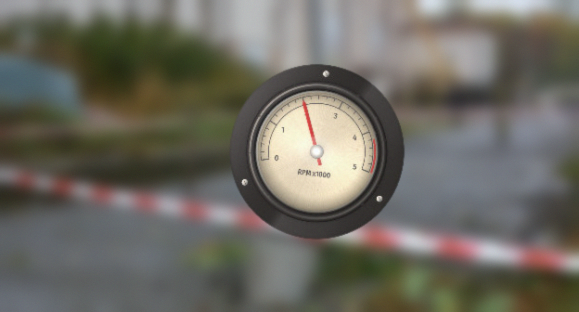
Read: value=2000 unit=rpm
